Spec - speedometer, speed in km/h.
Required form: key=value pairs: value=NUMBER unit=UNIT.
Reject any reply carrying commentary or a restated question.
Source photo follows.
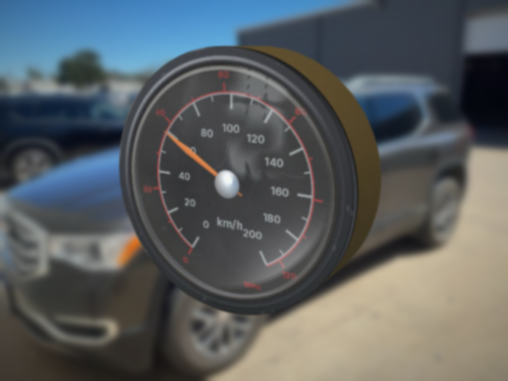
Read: value=60 unit=km/h
